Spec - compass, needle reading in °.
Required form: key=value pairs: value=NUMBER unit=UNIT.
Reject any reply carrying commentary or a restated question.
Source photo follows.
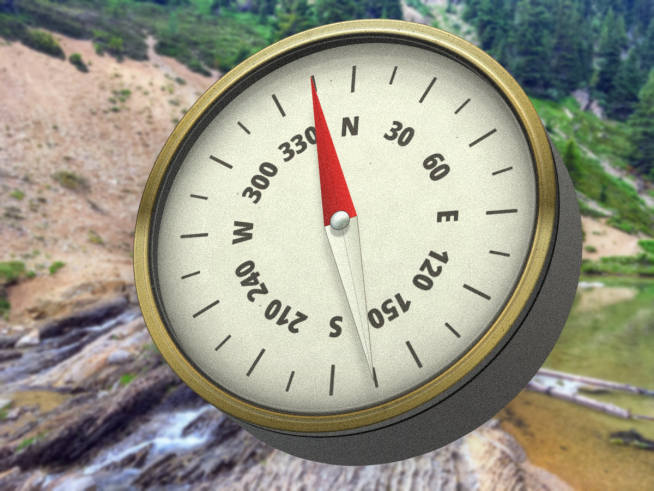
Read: value=345 unit=°
